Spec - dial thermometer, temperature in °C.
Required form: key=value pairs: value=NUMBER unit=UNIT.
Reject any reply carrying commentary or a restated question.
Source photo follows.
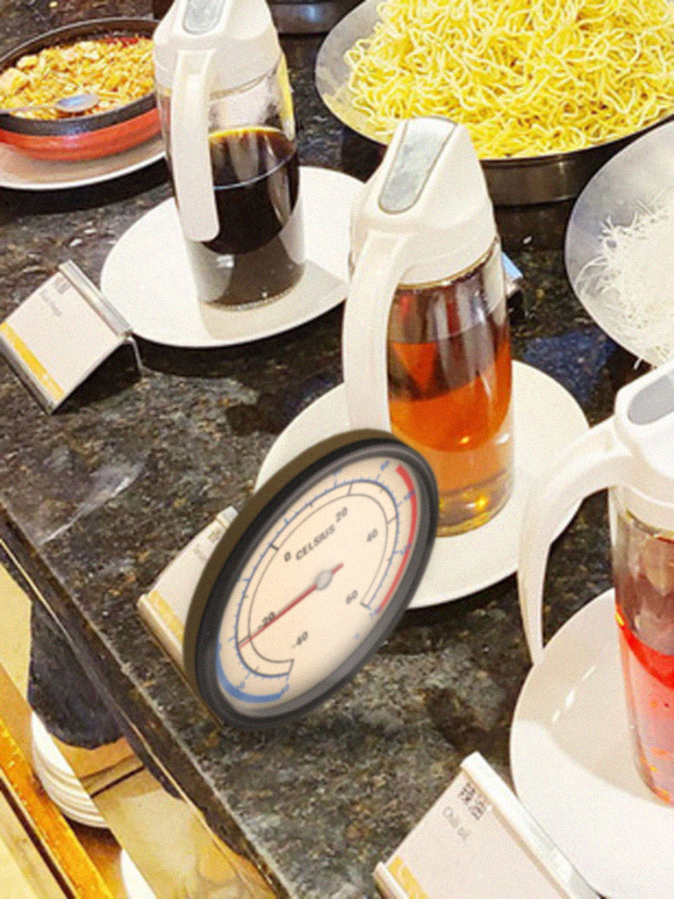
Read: value=-20 unit=°C
